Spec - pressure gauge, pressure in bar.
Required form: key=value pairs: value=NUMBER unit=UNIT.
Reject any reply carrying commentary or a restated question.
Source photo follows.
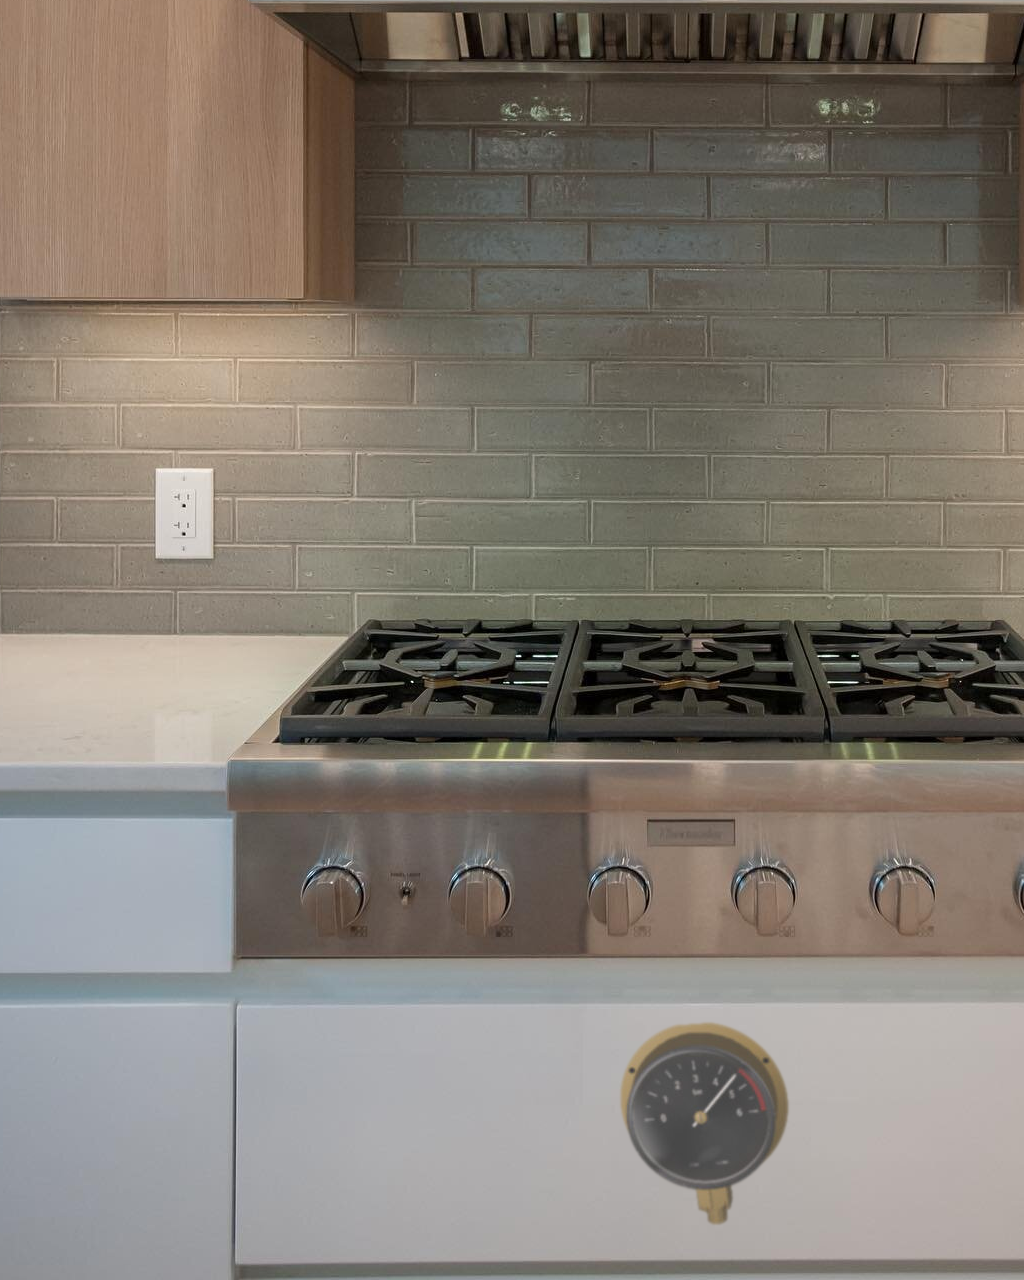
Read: value=4.5 unit=bar
